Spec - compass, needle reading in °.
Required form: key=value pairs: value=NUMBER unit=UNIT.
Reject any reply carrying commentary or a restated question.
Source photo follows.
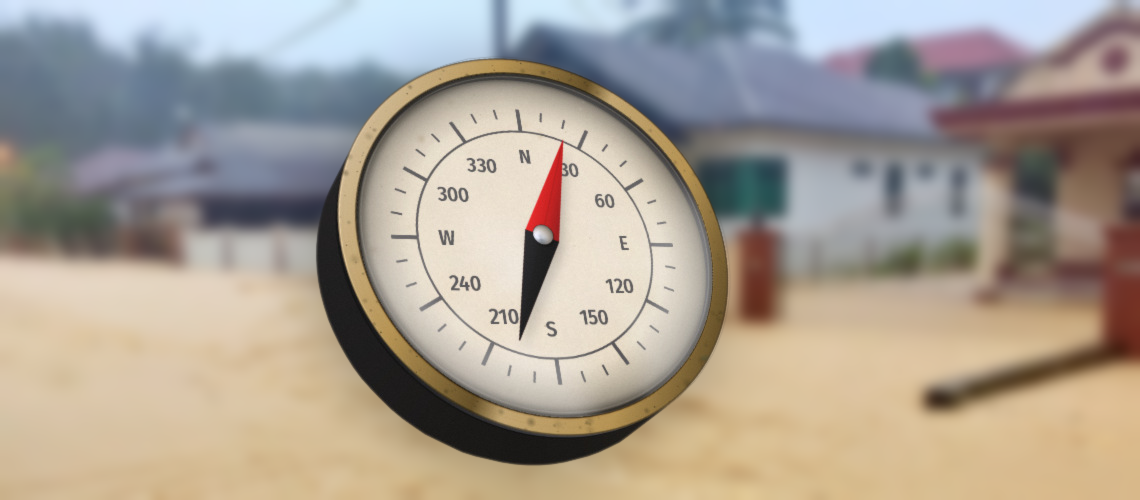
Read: value=20 unit=°
